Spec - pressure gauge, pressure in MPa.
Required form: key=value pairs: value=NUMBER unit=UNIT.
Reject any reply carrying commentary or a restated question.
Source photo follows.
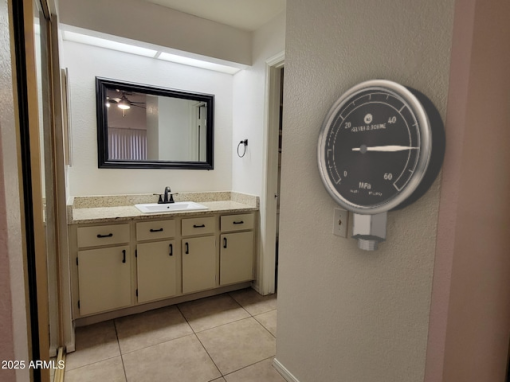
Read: value=50 unit=MPa
